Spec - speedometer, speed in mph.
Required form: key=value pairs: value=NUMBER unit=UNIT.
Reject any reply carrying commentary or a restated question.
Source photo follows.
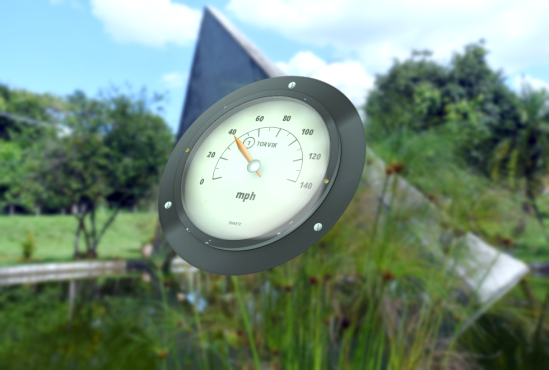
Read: value=40 unit=mph
